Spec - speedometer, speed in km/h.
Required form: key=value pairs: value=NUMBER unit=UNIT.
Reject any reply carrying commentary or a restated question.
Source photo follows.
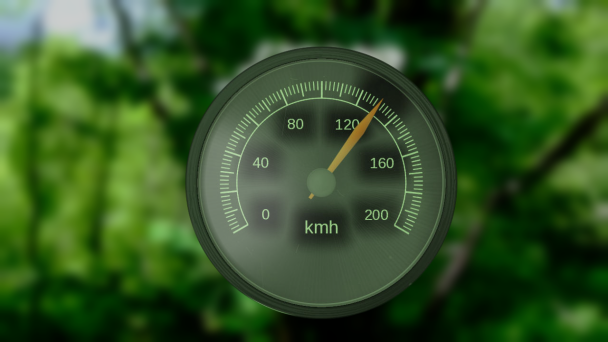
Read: value=130 unit=km/h
